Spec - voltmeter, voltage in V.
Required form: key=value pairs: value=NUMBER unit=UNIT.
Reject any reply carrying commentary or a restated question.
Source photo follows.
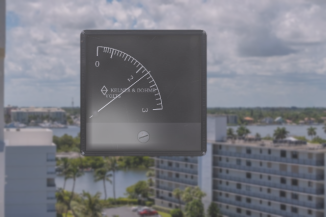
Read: value=2.2 unit=V
